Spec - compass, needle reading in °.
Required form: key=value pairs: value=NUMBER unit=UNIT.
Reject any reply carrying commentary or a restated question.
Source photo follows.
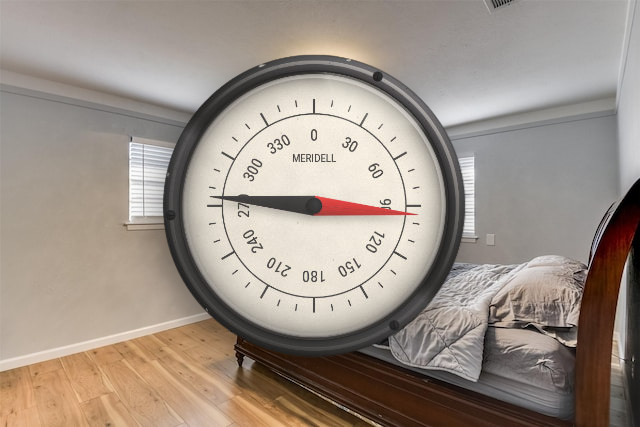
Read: value=95 unit=°
